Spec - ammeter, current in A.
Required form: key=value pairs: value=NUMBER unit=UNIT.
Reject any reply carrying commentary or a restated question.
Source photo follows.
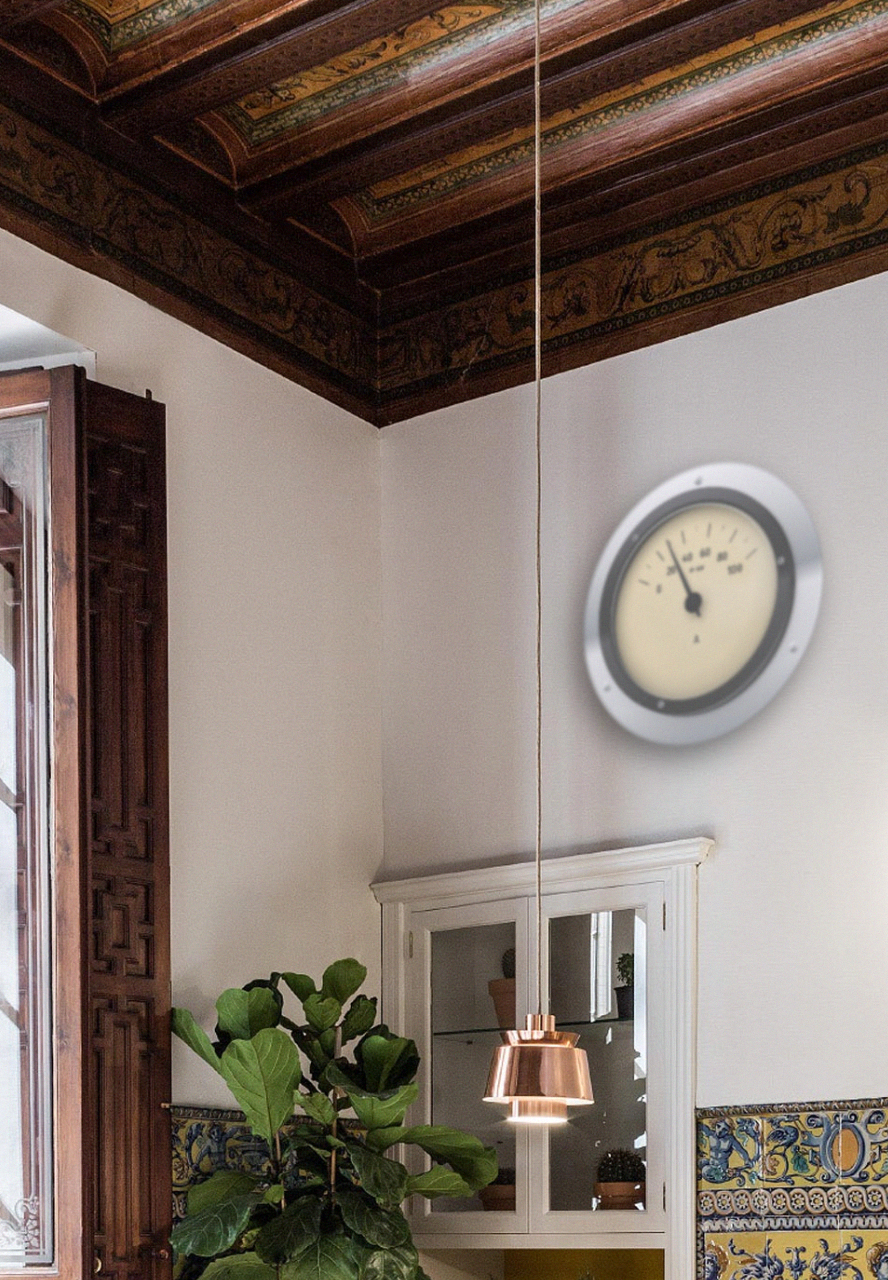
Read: value=30 unit=A
